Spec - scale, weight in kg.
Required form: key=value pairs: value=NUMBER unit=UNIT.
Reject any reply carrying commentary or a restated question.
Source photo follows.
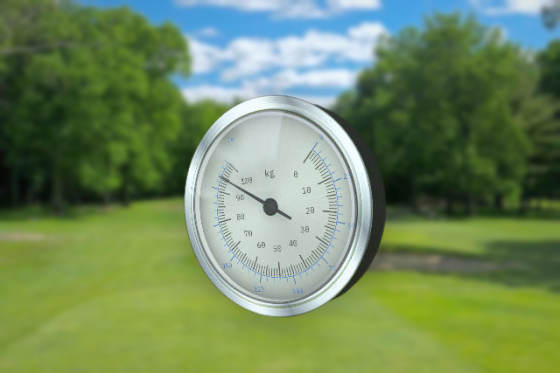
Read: value=95 unit=kg
